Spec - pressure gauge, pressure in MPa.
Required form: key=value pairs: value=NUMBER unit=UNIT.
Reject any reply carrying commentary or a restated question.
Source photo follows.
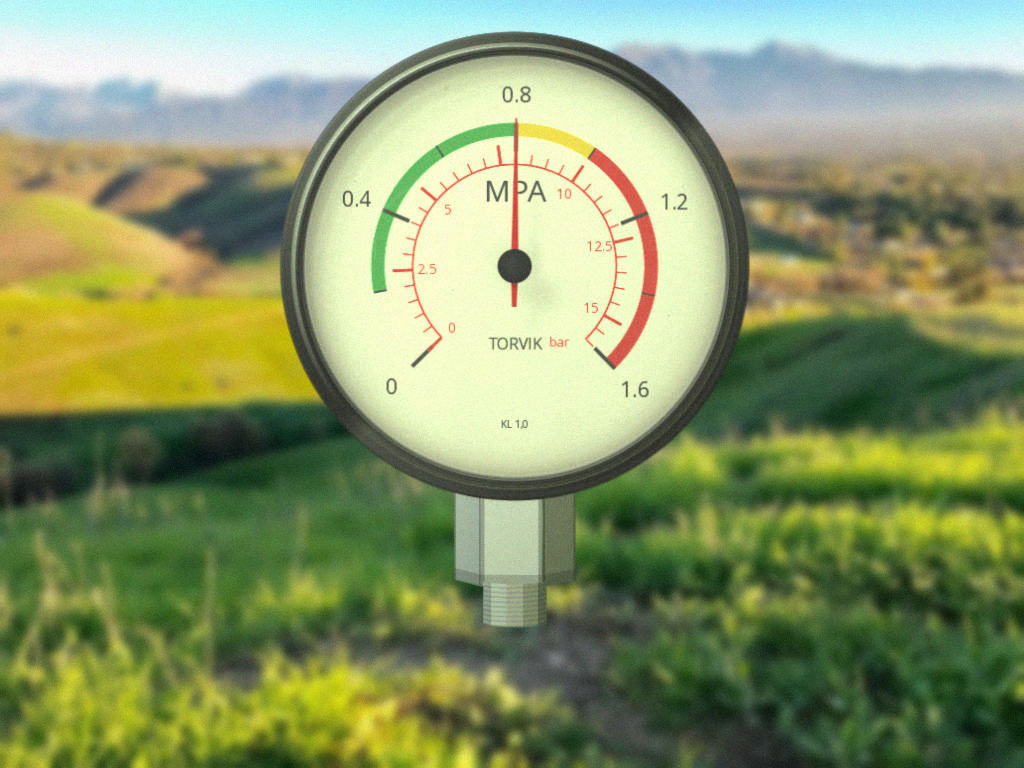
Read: value=0.8 unit=MPa
